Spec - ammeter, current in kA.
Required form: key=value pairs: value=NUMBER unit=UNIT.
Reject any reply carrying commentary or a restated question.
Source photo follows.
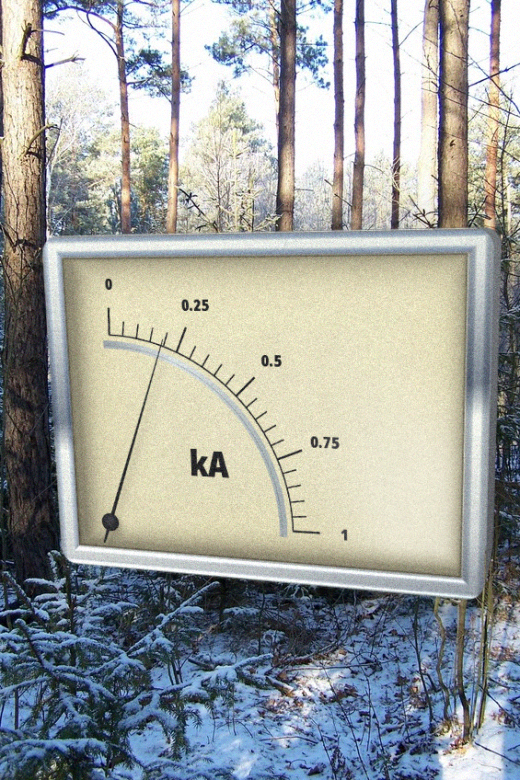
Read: value=0.2 unit=kA
